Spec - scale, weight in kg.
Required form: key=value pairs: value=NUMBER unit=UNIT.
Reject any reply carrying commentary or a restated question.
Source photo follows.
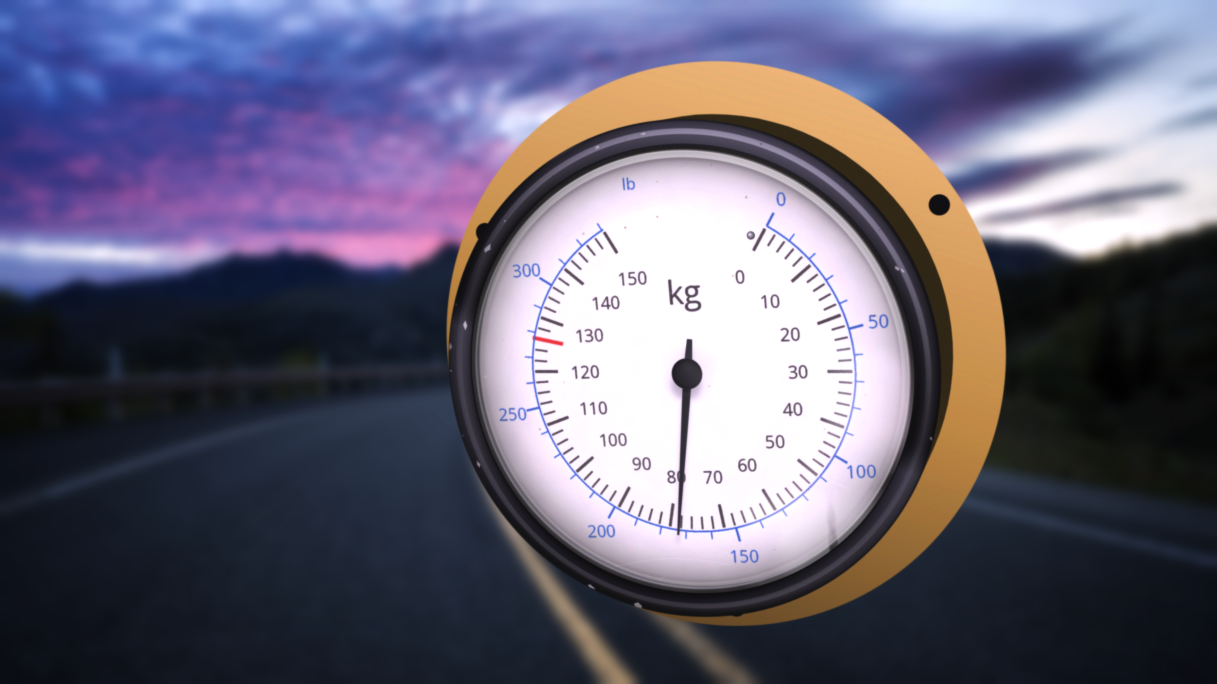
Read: value=78 unit=kg
